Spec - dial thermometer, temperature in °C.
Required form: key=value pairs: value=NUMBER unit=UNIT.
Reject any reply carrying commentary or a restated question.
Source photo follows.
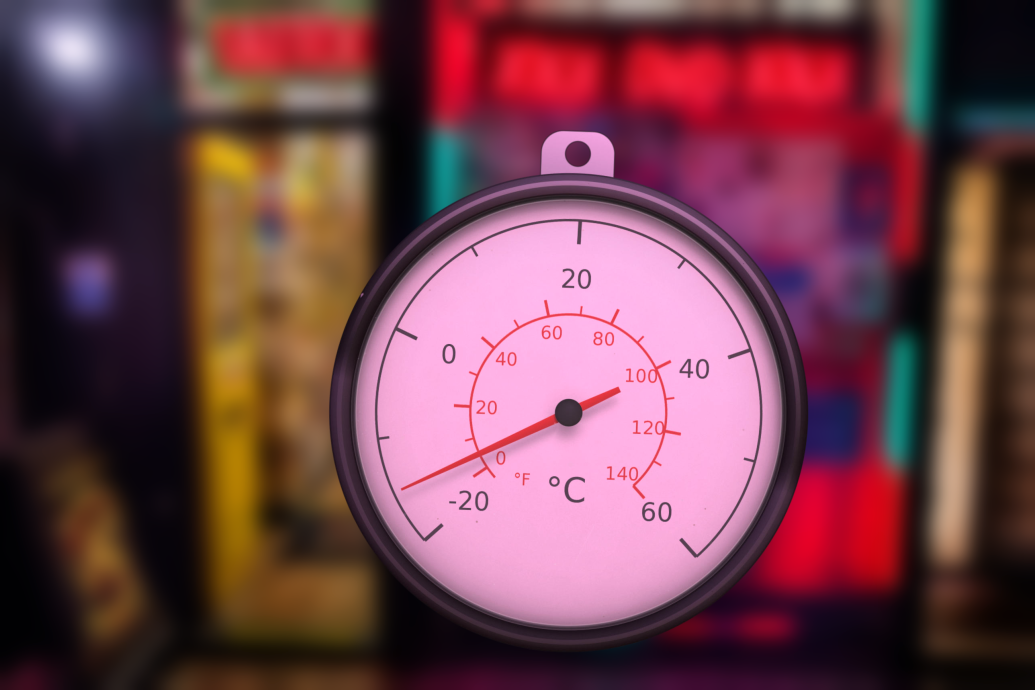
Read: value=-15 unit=°C
